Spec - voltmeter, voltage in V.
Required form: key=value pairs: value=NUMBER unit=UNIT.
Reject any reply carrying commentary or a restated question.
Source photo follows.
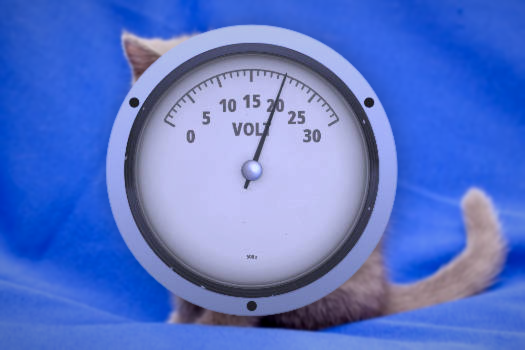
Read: value=20 unit=V
